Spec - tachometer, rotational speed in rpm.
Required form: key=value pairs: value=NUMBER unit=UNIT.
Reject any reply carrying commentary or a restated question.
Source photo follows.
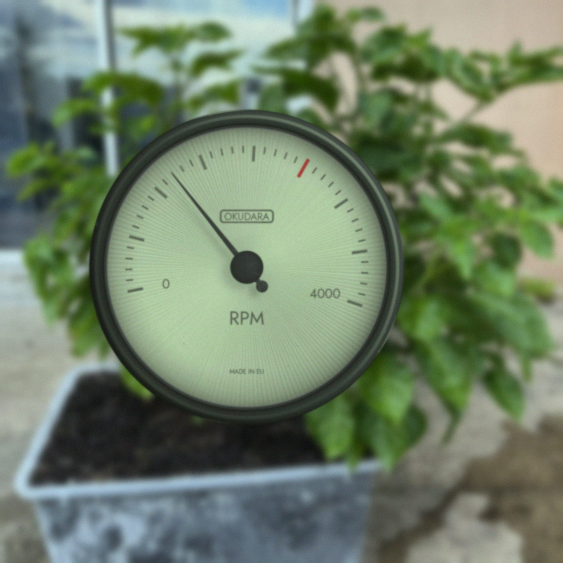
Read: value=1200 unit=rpm
